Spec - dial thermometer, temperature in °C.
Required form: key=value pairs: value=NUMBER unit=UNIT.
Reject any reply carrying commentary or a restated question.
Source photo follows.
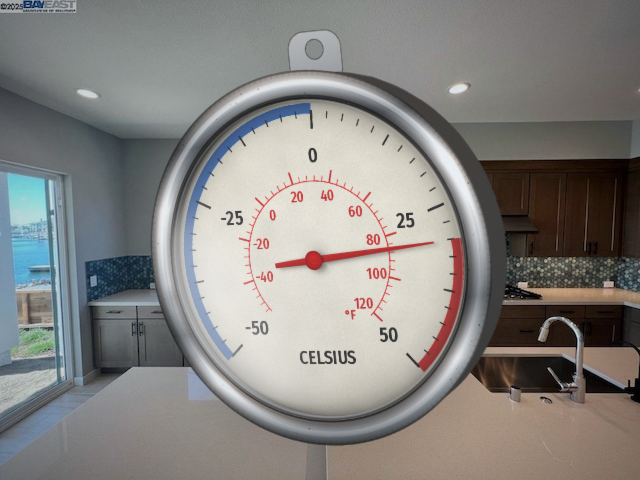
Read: value=30 unit=°C
